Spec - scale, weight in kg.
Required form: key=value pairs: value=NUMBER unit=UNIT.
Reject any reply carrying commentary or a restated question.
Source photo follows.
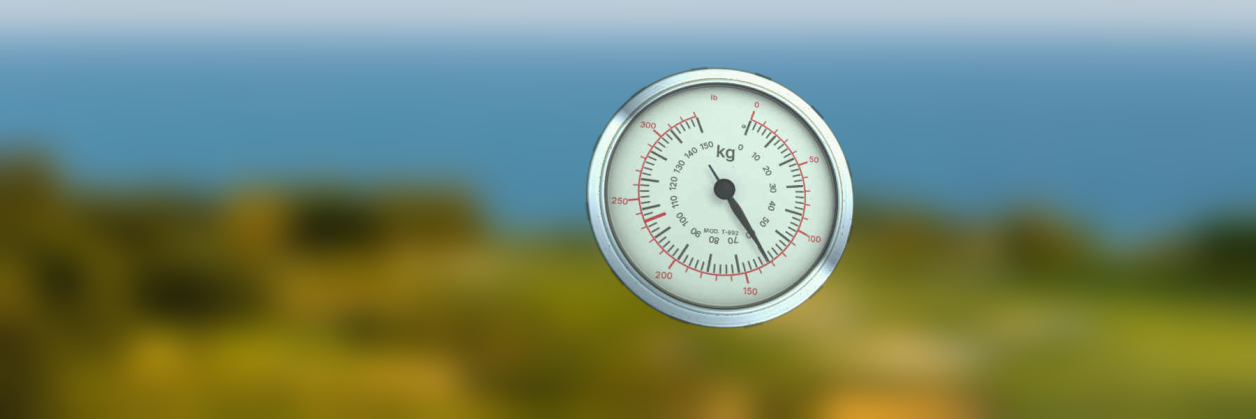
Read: value=60 unit=kg
